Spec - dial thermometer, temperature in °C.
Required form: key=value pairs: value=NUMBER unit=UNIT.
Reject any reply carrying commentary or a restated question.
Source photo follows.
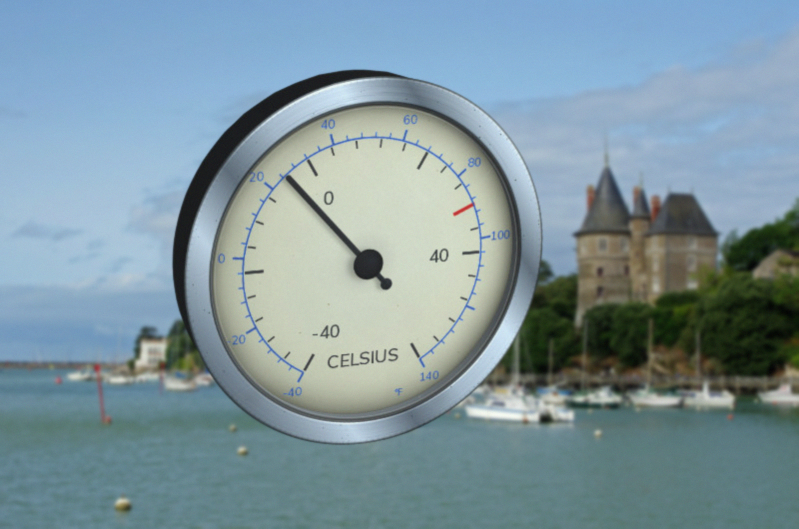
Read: value=-4 unit=°C
